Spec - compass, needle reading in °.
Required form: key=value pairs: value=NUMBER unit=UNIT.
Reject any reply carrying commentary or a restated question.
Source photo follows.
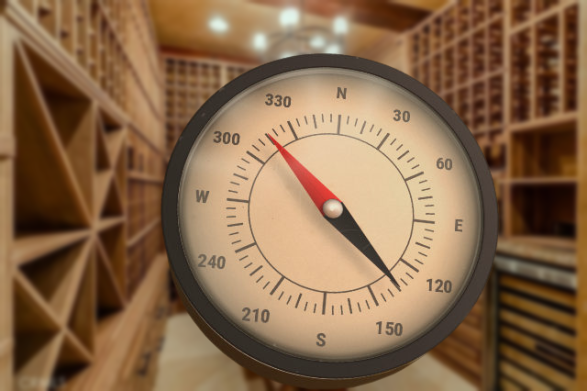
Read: value=315 unit=°
